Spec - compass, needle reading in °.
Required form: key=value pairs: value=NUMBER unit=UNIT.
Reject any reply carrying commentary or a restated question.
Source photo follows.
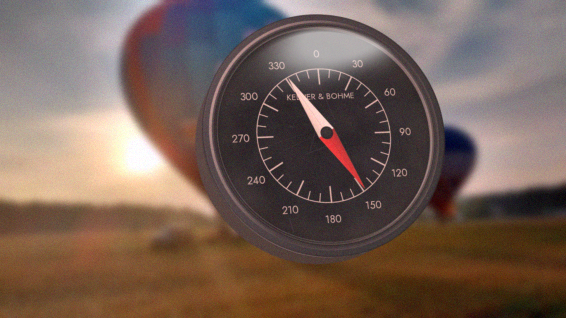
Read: value=150 unit=°
